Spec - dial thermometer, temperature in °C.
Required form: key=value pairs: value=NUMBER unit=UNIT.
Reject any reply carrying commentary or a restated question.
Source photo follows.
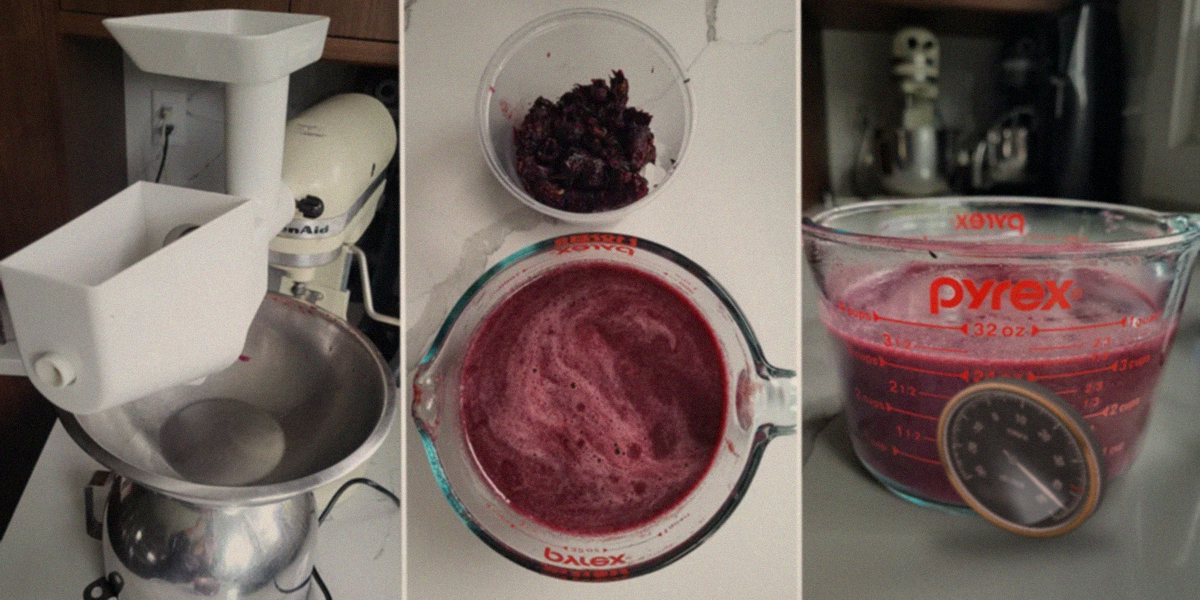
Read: value=45 unit=°C
